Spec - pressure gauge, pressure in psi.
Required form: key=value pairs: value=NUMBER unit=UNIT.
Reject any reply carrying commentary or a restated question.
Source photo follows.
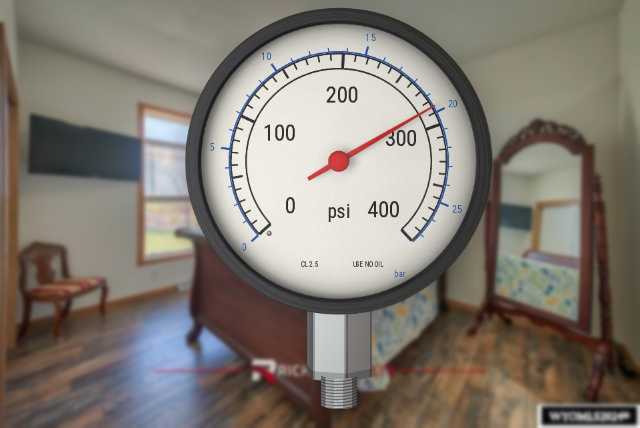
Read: value=285 unit=psi
